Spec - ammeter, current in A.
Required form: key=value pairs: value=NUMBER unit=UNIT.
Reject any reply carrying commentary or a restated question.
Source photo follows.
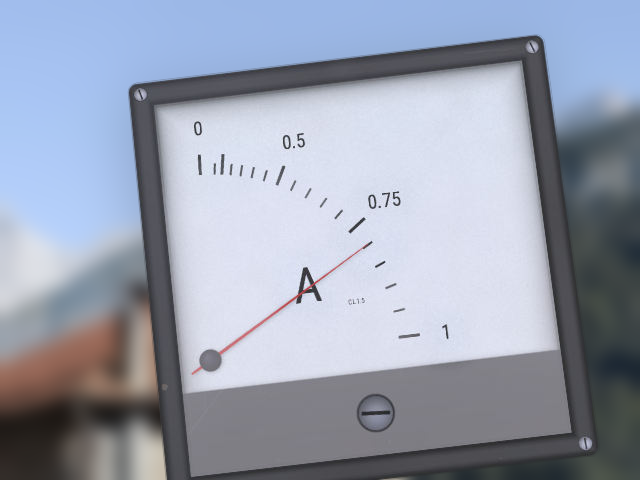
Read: value=0.8 unit=A
